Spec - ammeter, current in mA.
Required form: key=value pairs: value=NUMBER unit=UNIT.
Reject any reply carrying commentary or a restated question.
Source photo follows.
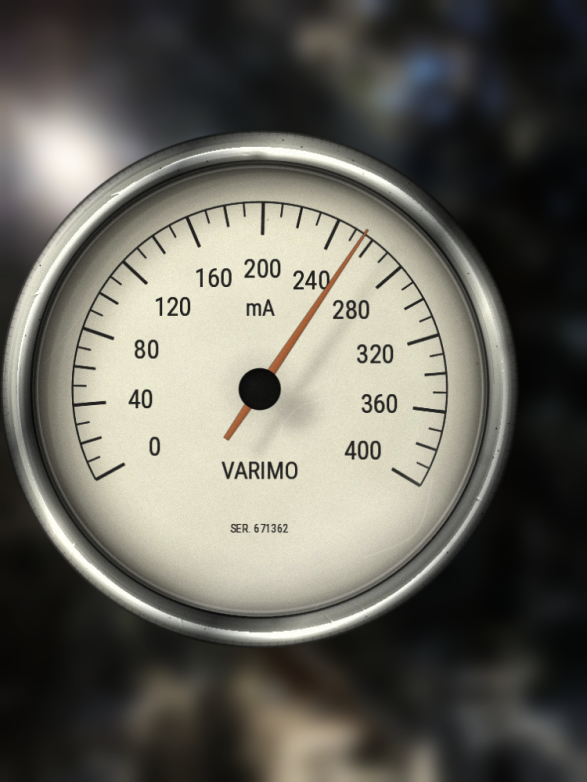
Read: value=255 unit=mA
